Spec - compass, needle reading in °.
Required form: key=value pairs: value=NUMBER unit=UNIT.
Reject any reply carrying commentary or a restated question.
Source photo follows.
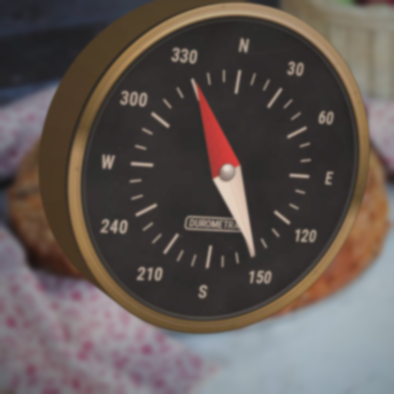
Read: value=330 unit=°
